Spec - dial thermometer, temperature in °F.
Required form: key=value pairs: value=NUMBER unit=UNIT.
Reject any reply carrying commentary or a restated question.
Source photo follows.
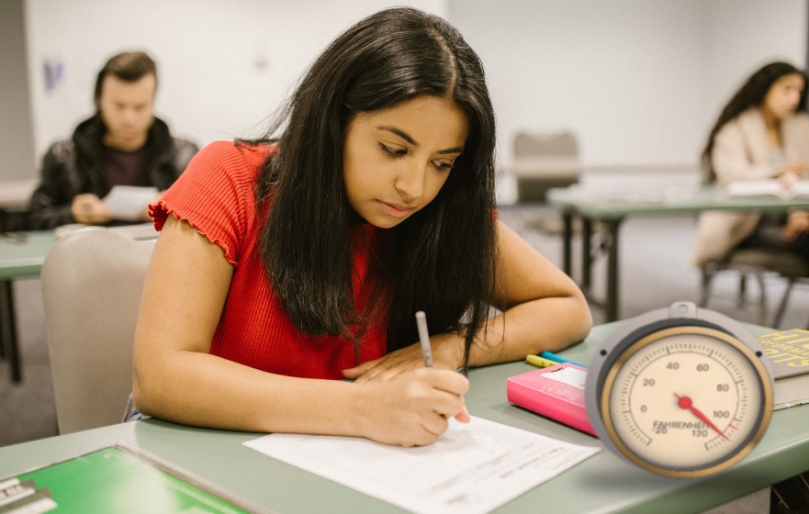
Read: value=110 unit=°F
